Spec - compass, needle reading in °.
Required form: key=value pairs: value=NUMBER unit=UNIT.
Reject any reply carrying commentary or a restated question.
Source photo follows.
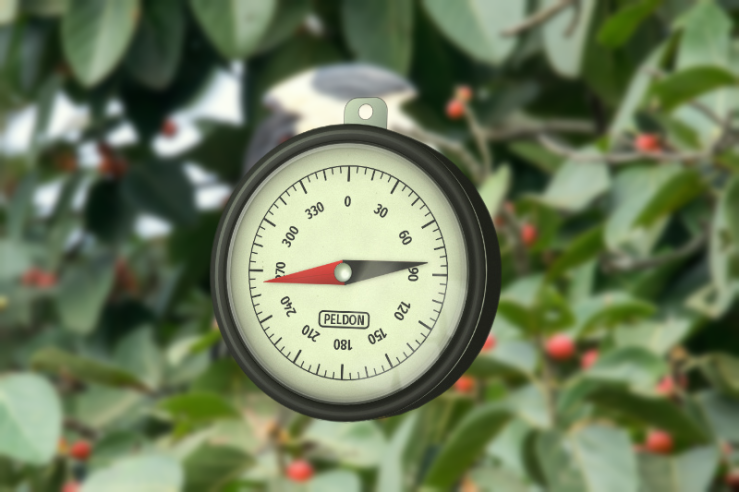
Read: value=262.5 unit=°
